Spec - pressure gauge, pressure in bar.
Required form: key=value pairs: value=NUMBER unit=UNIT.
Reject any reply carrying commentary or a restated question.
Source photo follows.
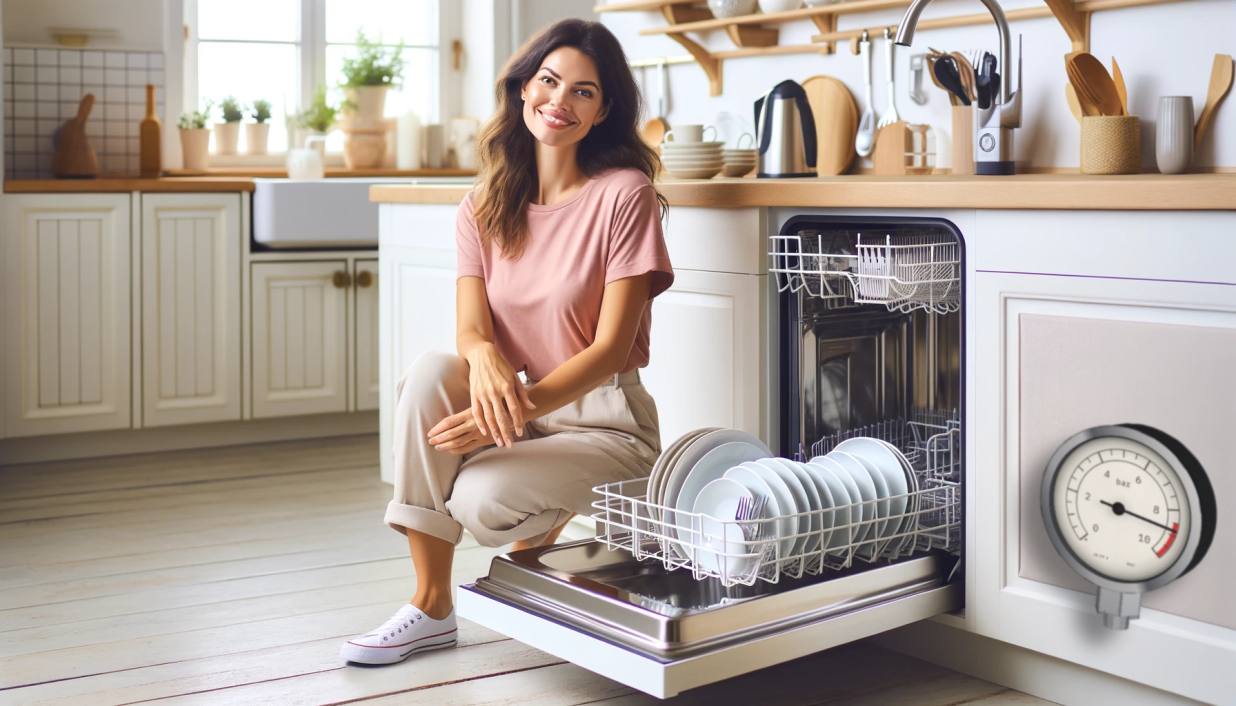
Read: value=8.75 unit=bar
